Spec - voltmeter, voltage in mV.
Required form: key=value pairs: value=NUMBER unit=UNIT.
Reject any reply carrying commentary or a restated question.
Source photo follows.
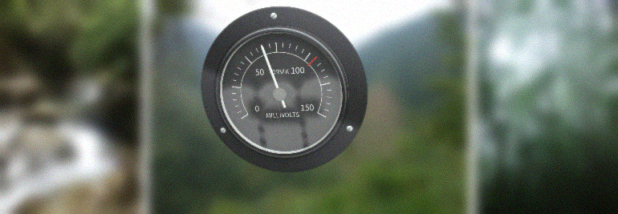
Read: value=65 unit=mV
